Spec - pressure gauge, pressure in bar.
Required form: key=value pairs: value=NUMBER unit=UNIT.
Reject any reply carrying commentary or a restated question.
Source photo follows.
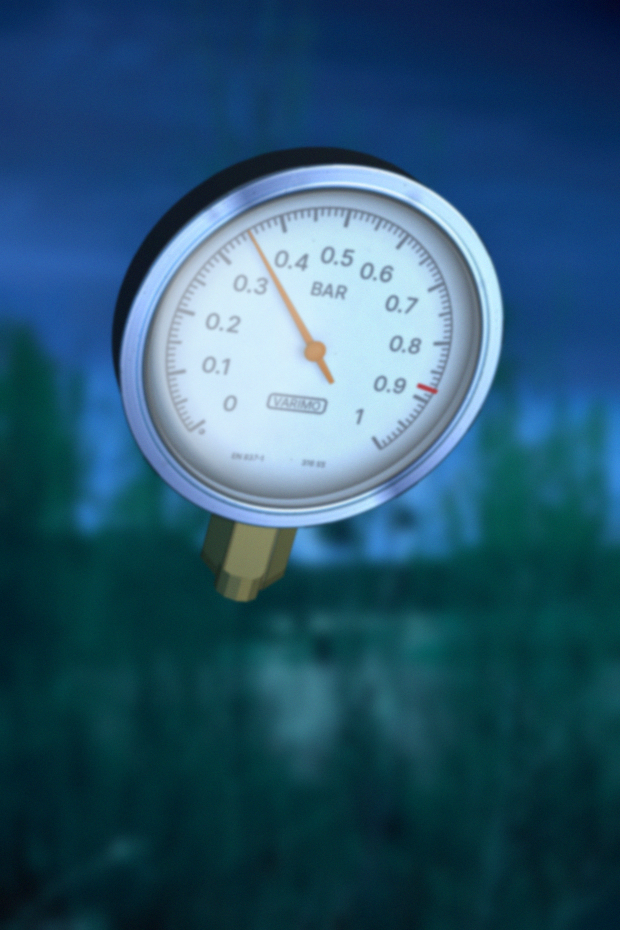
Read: value=0.35 unit=bar
